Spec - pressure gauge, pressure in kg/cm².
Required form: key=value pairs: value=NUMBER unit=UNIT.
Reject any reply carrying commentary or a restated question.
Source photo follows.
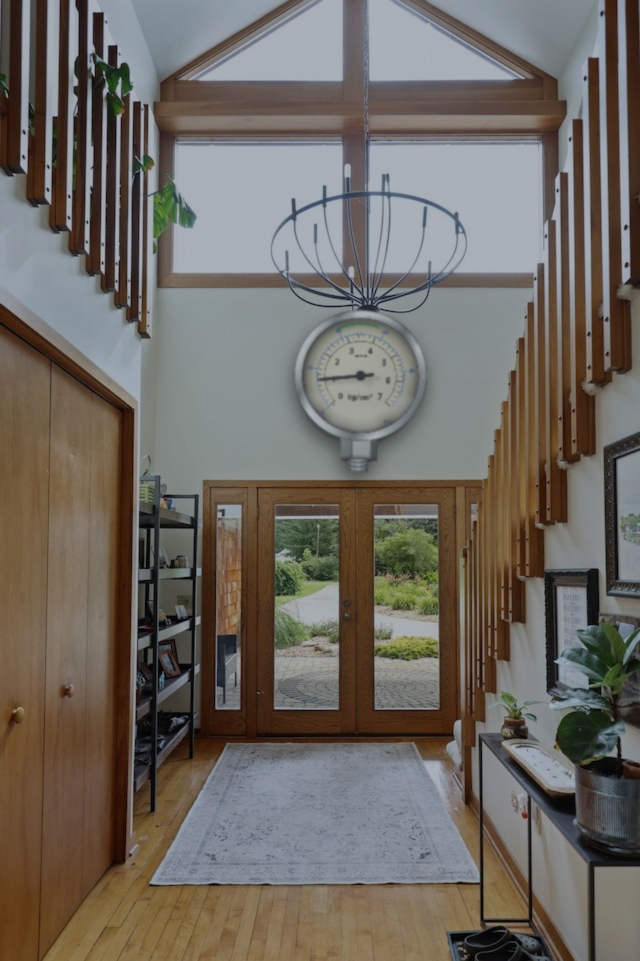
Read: value=1 unit=kg/cm²
